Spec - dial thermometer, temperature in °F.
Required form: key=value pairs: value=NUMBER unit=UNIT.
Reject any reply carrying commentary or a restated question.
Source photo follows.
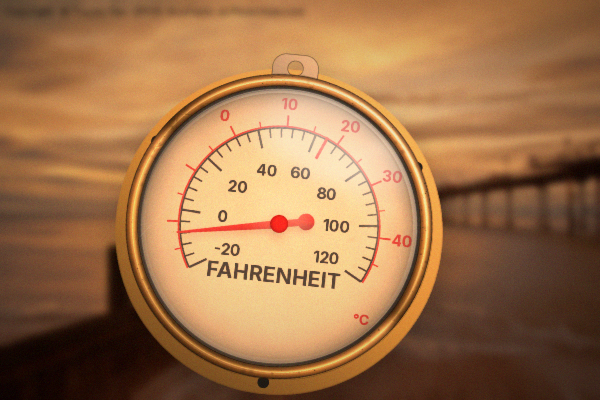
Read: value=-8 unit=°F
